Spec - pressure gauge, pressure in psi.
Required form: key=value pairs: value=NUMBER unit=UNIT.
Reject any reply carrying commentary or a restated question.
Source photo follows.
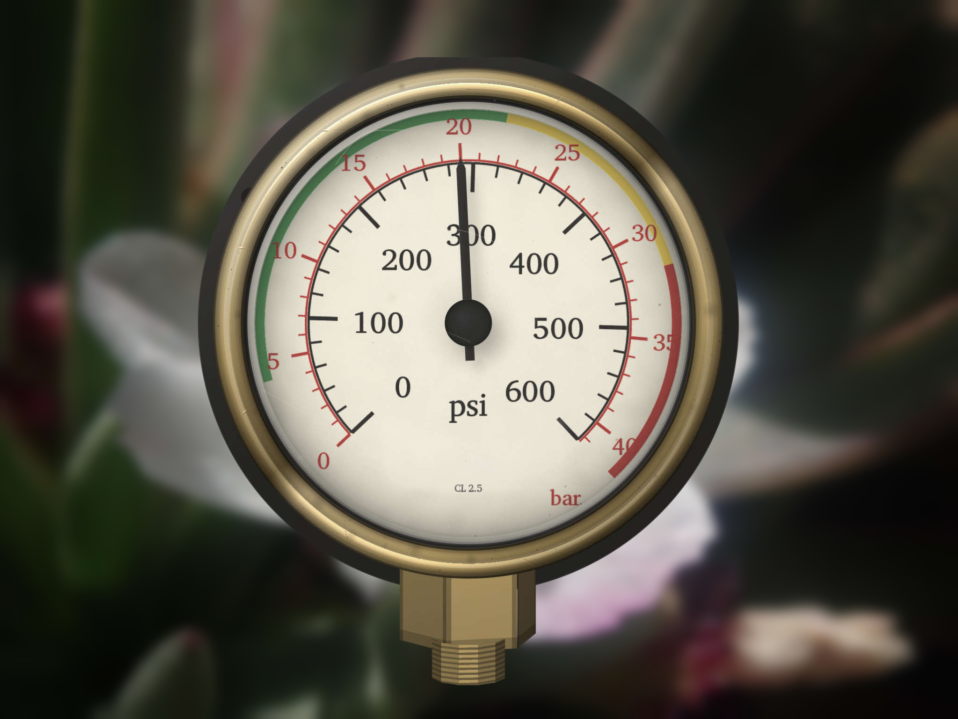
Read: value=290 unit=psi
